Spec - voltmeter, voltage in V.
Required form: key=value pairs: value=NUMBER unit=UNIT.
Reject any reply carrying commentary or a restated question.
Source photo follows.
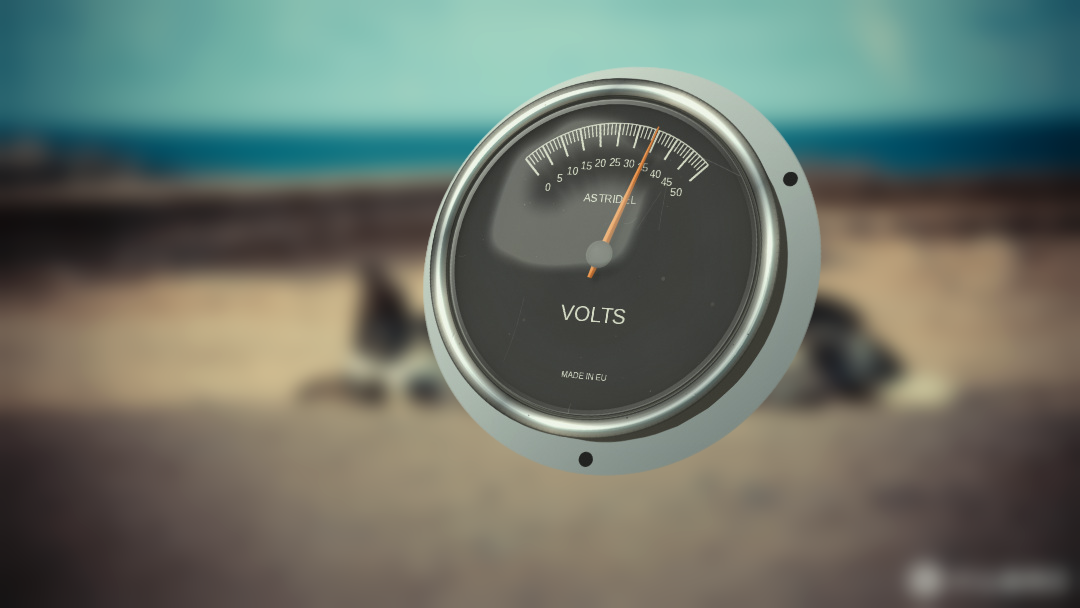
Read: value=35 unit=V
